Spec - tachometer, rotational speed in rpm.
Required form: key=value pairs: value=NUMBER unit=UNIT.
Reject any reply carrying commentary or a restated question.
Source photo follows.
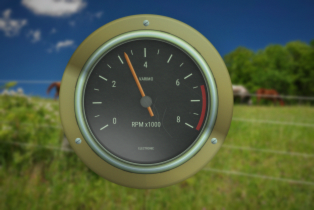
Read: value=3250 unit=rpm
